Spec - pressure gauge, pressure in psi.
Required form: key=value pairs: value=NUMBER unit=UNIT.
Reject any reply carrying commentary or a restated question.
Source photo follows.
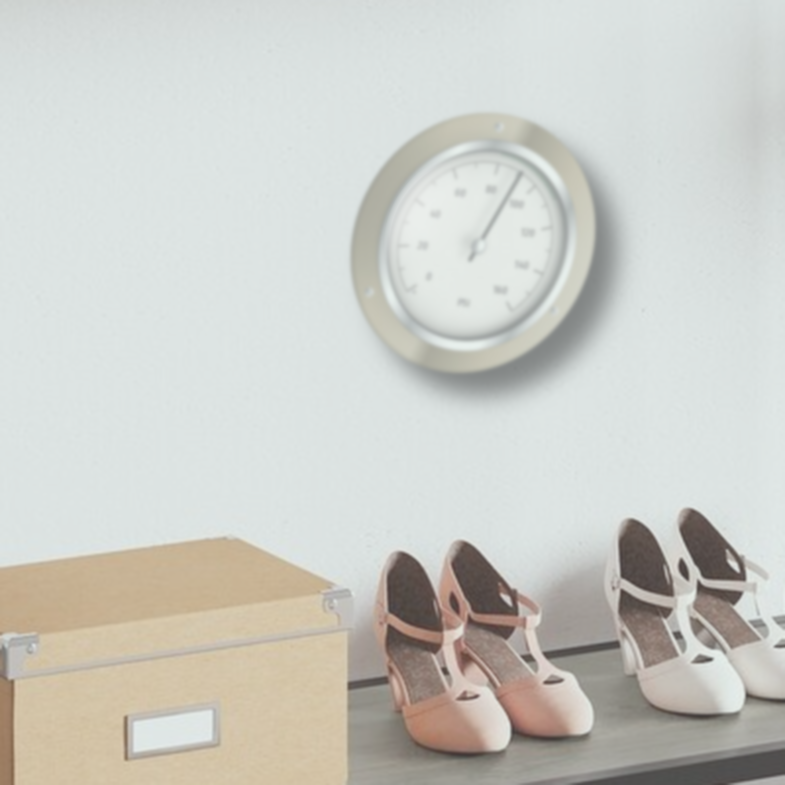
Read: value=90 unit=psi
